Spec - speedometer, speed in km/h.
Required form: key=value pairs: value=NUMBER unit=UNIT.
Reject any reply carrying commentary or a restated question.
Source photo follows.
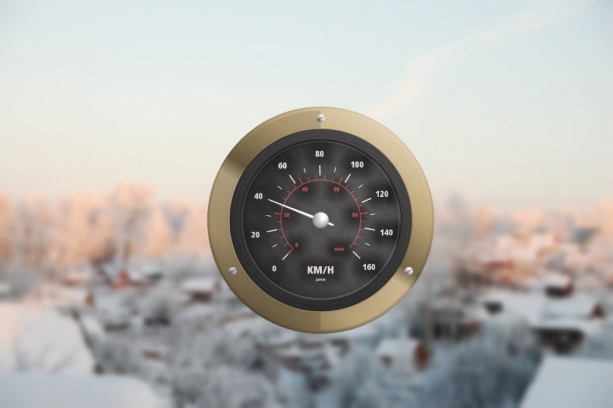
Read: value=40 unit=km/h
